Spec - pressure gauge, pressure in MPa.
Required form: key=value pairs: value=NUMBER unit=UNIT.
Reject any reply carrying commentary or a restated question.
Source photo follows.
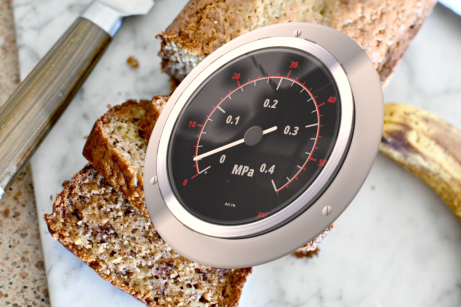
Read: value=0.02 unit=MPa
